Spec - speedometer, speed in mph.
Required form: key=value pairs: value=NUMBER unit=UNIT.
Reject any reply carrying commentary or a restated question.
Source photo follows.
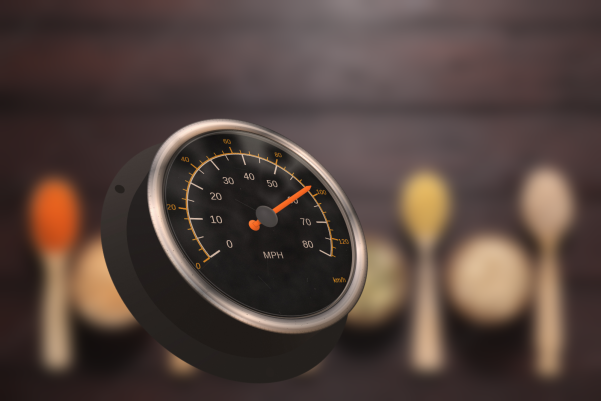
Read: value=60 unit=mph
